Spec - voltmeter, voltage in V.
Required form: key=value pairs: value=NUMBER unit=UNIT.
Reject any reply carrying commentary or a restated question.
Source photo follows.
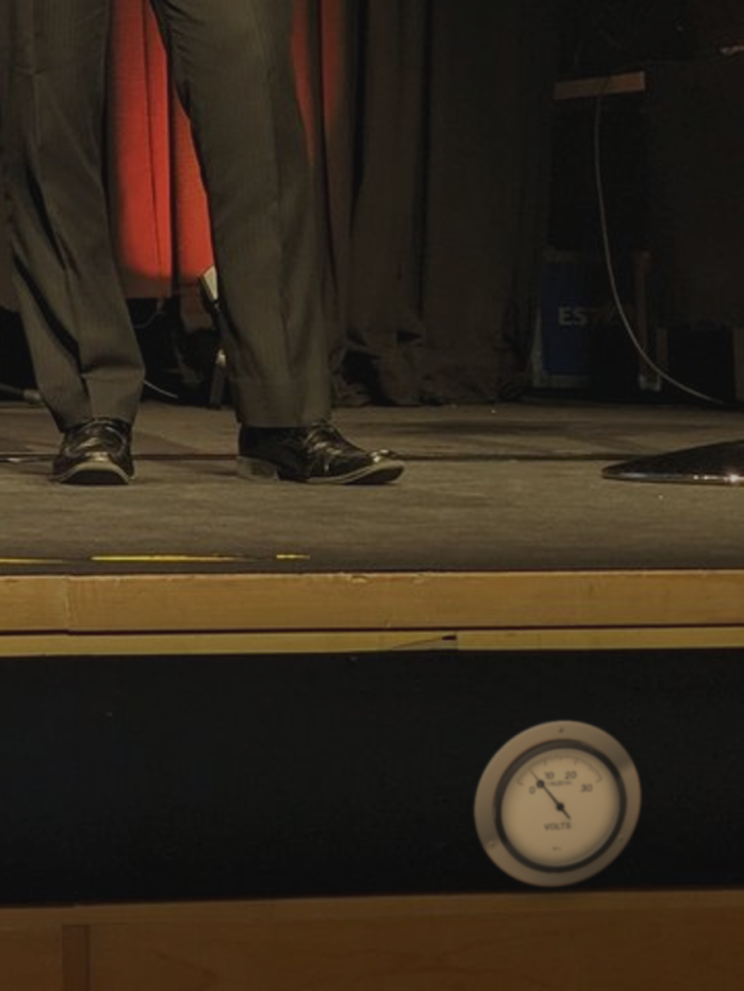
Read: value=5 unit=V
